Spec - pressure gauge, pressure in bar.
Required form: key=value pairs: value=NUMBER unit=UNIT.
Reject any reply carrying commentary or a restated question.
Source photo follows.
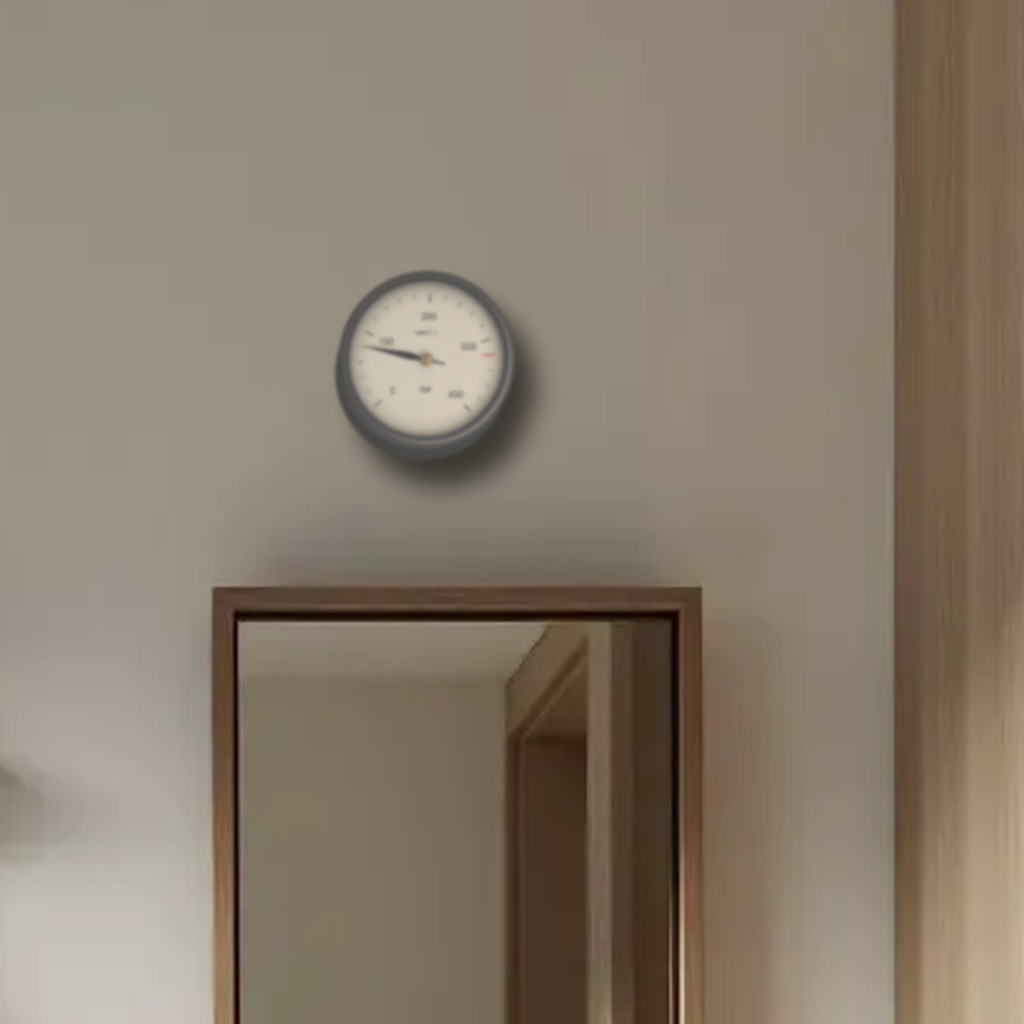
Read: value=80 unit=bar
